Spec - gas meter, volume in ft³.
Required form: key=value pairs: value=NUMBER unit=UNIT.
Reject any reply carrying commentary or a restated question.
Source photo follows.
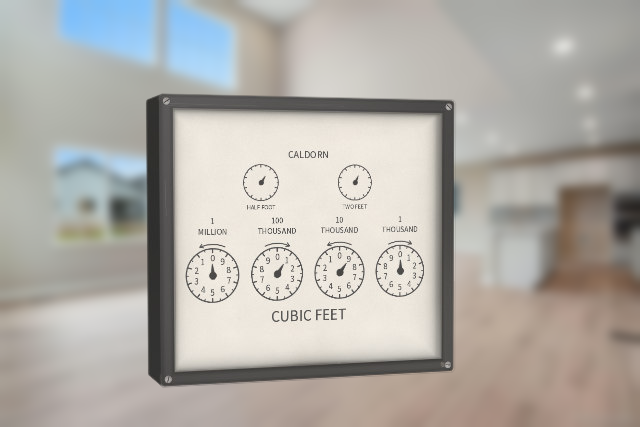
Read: value=9000 unit=ft³
